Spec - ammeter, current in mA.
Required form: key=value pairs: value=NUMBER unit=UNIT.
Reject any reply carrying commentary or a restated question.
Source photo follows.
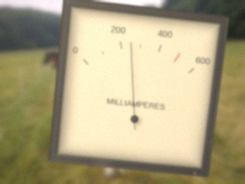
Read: value=250 unit=mA
